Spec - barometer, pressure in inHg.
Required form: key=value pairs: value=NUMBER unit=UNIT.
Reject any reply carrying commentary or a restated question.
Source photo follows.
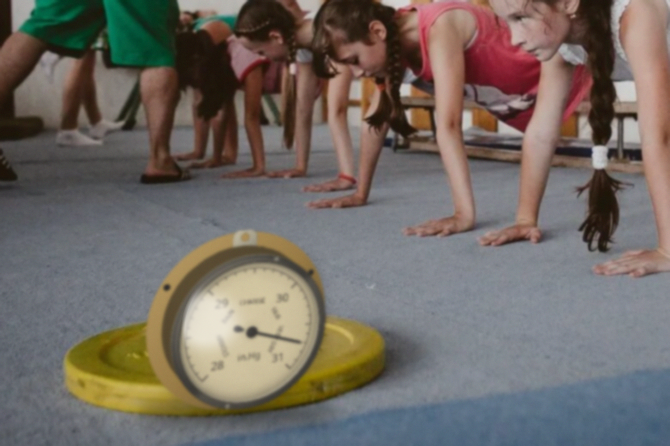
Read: value=30.7 unit=inHg
